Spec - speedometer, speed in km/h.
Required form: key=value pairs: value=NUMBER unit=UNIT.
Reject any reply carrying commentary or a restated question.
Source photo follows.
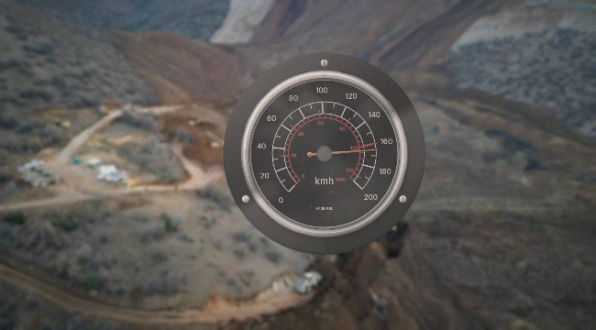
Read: value=165 unit=km/h
